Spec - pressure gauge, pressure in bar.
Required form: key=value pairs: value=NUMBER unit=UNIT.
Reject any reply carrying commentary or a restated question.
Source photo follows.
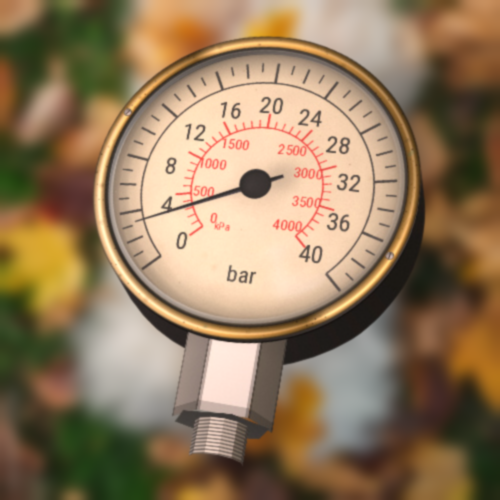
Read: value=3 unit=bar
